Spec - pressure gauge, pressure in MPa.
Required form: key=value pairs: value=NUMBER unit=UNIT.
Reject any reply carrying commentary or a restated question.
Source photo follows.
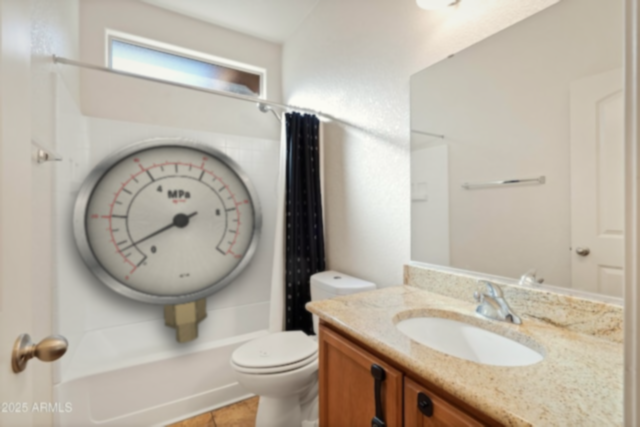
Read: value=0.75 unit=MPa
